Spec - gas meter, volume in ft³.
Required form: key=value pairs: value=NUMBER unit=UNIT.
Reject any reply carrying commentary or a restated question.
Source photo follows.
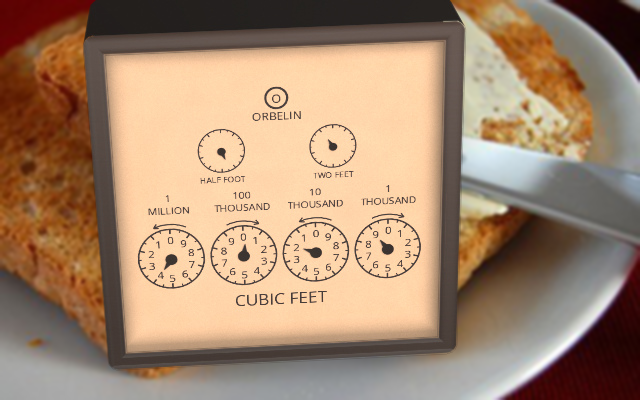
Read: value=401900 unit=ft³
